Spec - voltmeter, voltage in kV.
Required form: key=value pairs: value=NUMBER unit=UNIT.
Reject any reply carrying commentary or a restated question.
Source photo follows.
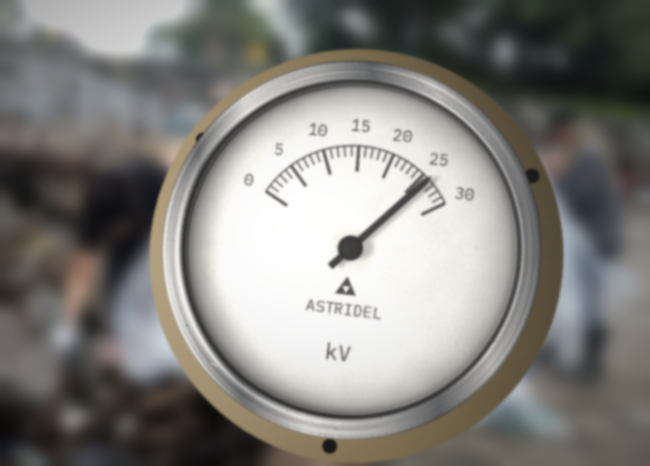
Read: value=26 unit=kV
